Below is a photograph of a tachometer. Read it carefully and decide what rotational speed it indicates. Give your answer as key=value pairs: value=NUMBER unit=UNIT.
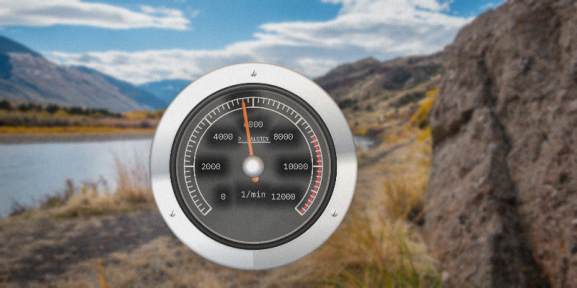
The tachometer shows value=5600 unit=rpm
